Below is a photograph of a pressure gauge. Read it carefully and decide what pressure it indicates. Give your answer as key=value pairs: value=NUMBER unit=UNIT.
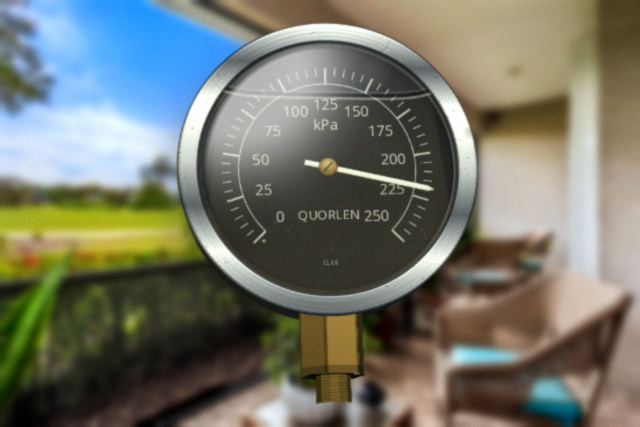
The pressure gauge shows value=220 unit=kPa
